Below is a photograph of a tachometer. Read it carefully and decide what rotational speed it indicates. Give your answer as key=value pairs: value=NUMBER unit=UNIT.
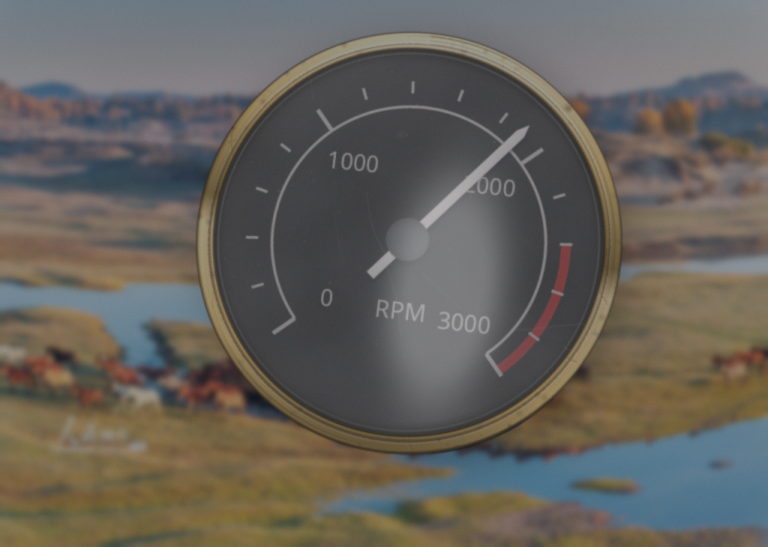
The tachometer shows value=1900 unit=rpm
